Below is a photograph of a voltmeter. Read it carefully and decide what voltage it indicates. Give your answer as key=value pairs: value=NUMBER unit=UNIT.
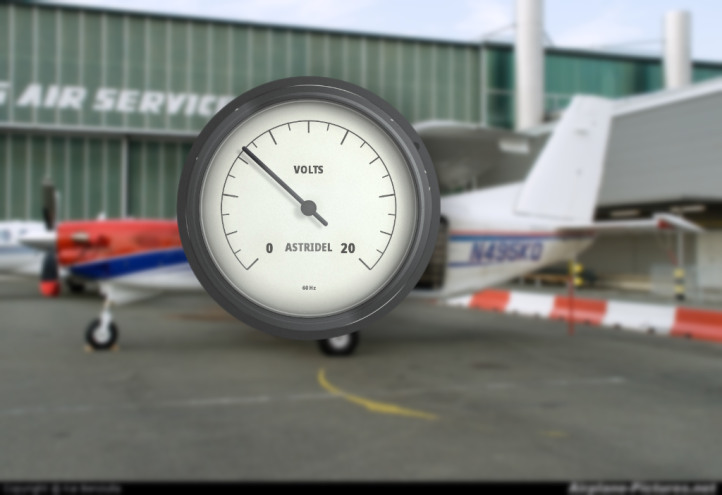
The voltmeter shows value=6.5 unit=V
